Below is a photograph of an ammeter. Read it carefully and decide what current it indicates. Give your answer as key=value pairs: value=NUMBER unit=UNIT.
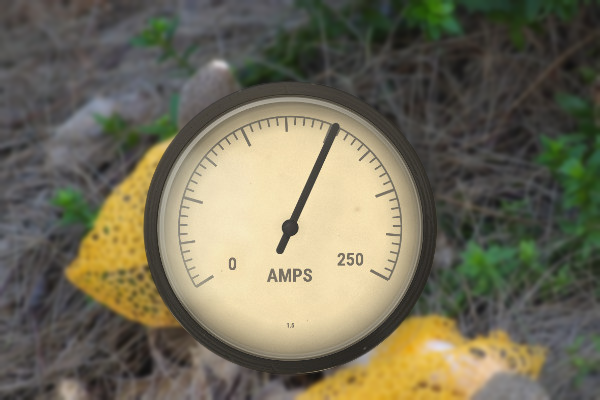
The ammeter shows value=152.5 unit=A
